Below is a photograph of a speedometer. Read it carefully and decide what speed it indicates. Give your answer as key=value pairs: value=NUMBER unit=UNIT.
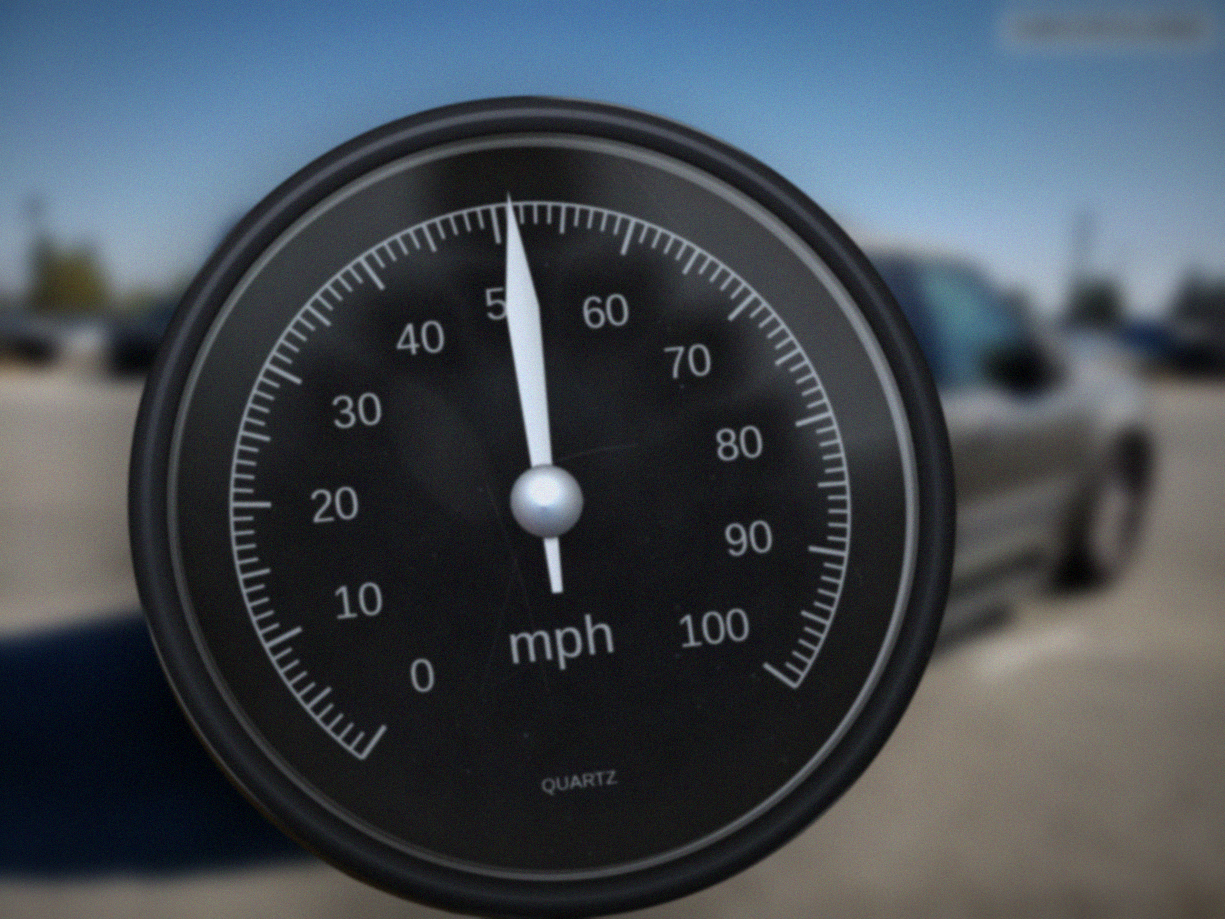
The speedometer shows value=51 unit=mph
